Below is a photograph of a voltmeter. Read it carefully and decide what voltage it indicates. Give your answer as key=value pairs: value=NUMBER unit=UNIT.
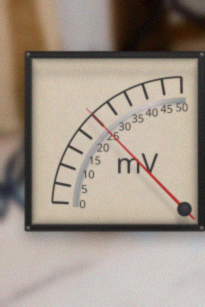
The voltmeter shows value=25 unit=mV
